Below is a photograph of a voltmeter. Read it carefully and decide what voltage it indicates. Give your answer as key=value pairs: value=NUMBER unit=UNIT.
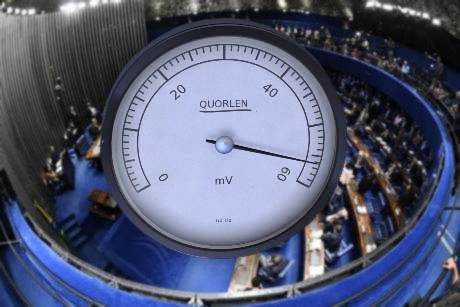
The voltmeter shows value=56 unit=mV
